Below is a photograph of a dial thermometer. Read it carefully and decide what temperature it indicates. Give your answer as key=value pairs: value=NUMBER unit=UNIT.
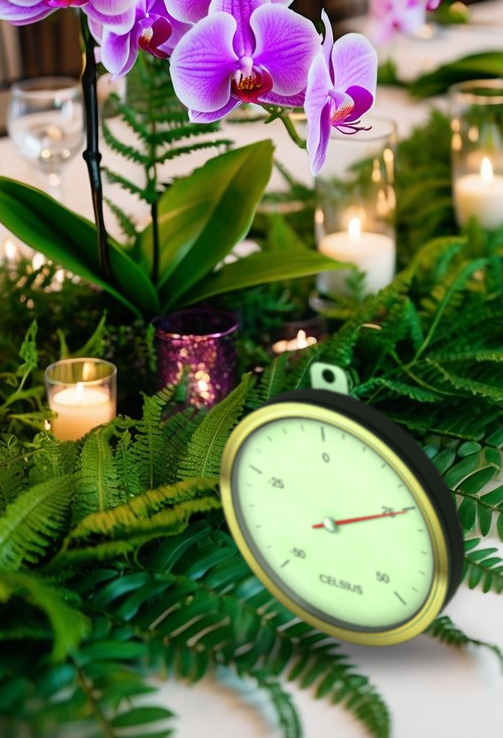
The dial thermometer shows value=25 unit=°C
